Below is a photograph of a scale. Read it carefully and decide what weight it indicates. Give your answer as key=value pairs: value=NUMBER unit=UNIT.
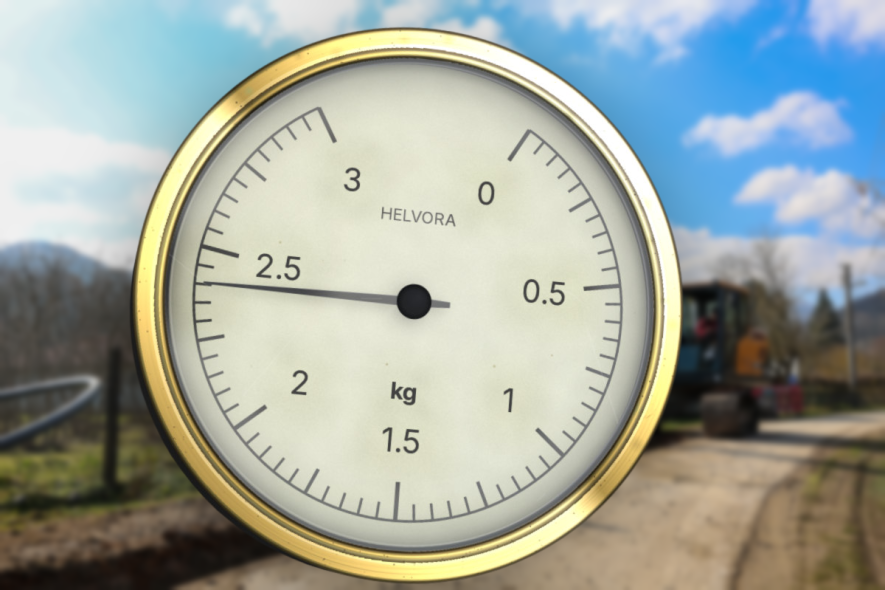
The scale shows value=2.4 unit=kg
